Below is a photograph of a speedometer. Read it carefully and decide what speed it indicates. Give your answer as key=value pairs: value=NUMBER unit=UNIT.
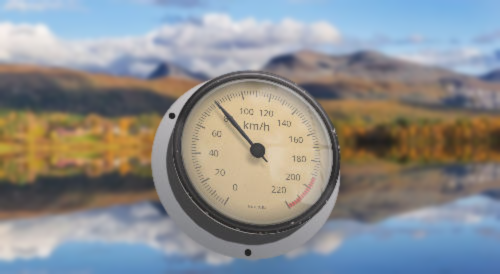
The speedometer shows value=80 unit=km/h
